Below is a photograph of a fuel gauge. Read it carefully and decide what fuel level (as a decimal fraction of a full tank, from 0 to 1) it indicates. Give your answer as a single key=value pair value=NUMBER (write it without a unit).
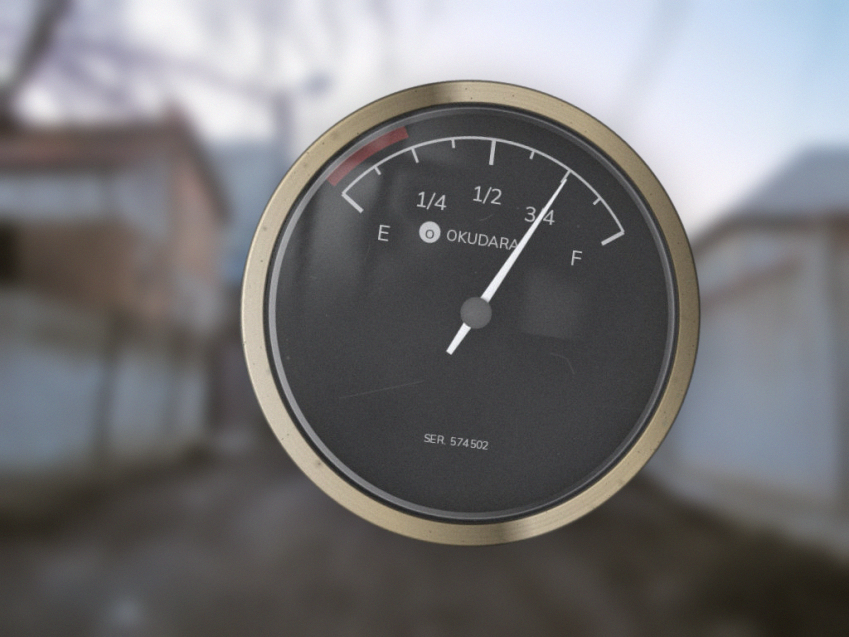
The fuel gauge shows value=0.75
